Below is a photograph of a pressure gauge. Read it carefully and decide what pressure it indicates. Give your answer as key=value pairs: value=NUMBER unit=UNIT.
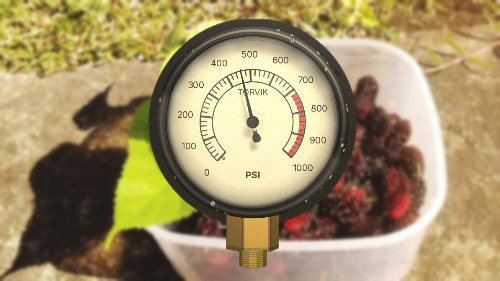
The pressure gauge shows value=460 unit=psi
